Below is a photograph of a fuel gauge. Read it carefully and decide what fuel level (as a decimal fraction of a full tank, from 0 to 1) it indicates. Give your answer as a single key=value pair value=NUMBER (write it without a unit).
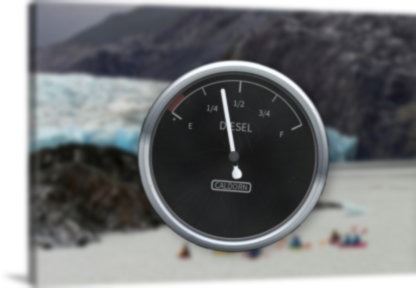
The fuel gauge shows value=0.375
